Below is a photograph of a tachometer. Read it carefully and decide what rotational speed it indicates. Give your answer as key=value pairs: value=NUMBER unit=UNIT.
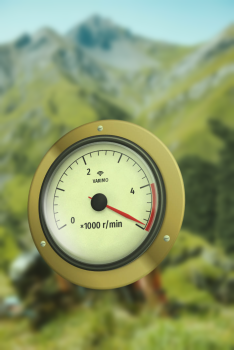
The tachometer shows value=4900 unit=rpm
